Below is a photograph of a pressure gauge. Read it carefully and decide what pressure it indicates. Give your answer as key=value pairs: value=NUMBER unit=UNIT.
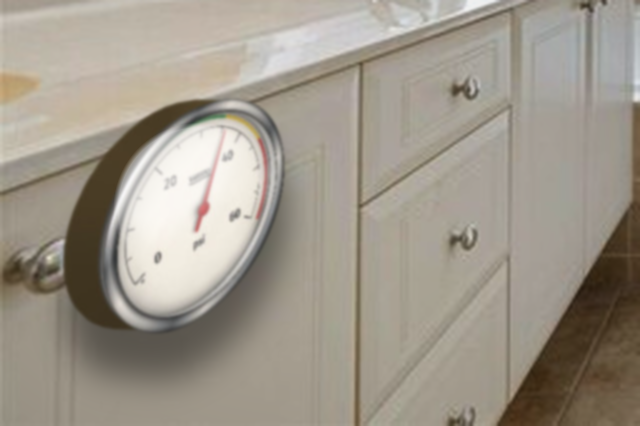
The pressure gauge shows value=35 unit=psi
